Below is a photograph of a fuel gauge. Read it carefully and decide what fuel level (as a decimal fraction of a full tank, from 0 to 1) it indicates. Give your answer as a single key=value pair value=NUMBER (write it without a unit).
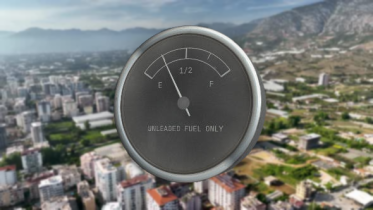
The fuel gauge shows value=0.25
